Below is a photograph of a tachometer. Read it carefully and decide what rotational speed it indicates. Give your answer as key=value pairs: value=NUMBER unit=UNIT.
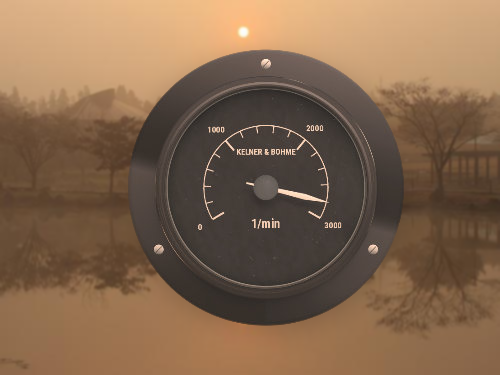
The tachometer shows value=2800 unit=rpm
